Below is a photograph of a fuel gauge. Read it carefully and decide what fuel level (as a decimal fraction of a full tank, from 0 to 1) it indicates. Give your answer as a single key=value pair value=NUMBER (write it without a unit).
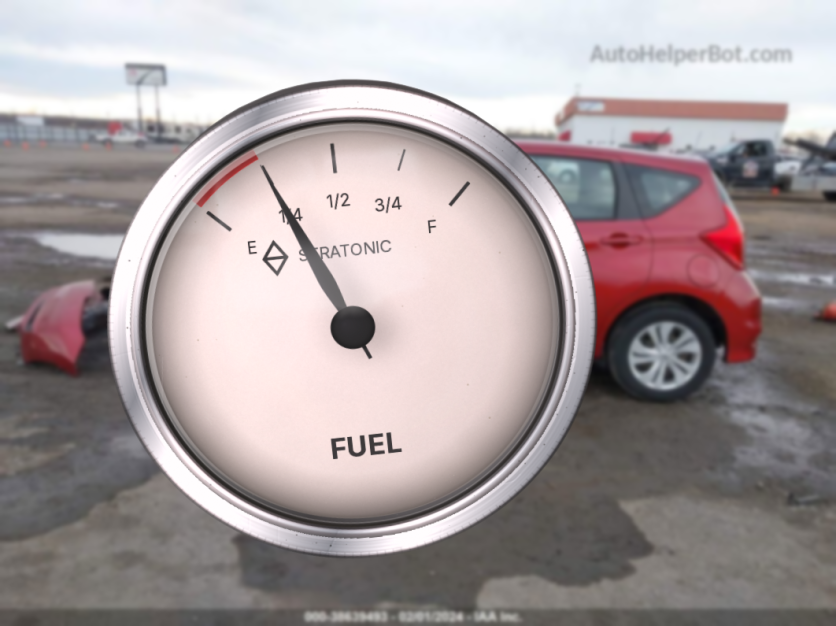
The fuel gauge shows value=0.25
